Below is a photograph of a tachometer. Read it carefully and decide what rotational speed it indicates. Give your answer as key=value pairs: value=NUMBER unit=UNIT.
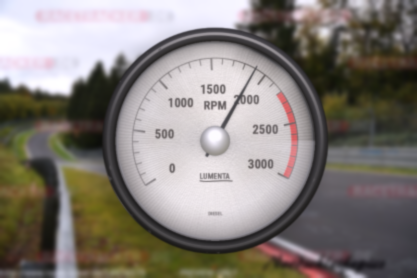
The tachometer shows value=1900 unit=rpm
